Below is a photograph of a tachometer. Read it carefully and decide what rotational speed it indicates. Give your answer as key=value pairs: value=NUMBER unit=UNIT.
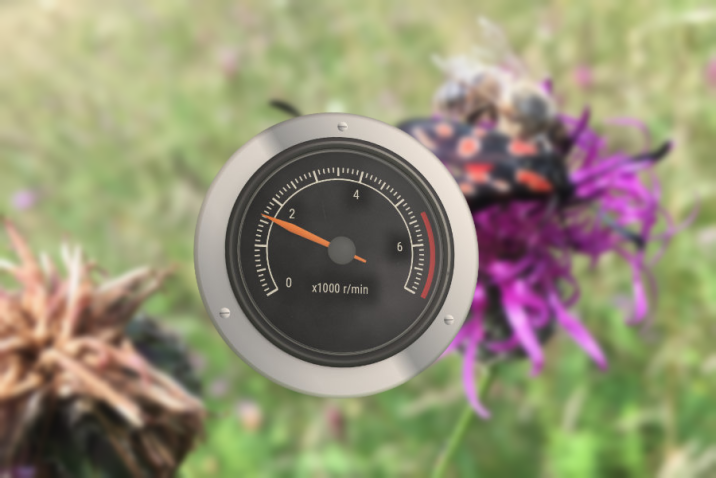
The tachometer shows value=1600 unit=rpm
